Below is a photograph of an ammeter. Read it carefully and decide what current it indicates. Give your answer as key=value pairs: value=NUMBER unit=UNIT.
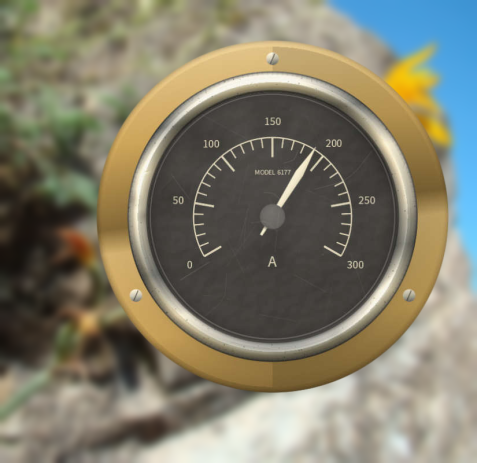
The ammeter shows value=190 unit=A
